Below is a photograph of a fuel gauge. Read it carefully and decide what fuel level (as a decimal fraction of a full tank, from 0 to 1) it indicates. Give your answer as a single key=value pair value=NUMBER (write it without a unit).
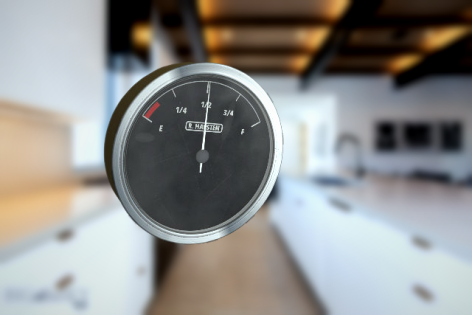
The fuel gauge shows value=0.5
